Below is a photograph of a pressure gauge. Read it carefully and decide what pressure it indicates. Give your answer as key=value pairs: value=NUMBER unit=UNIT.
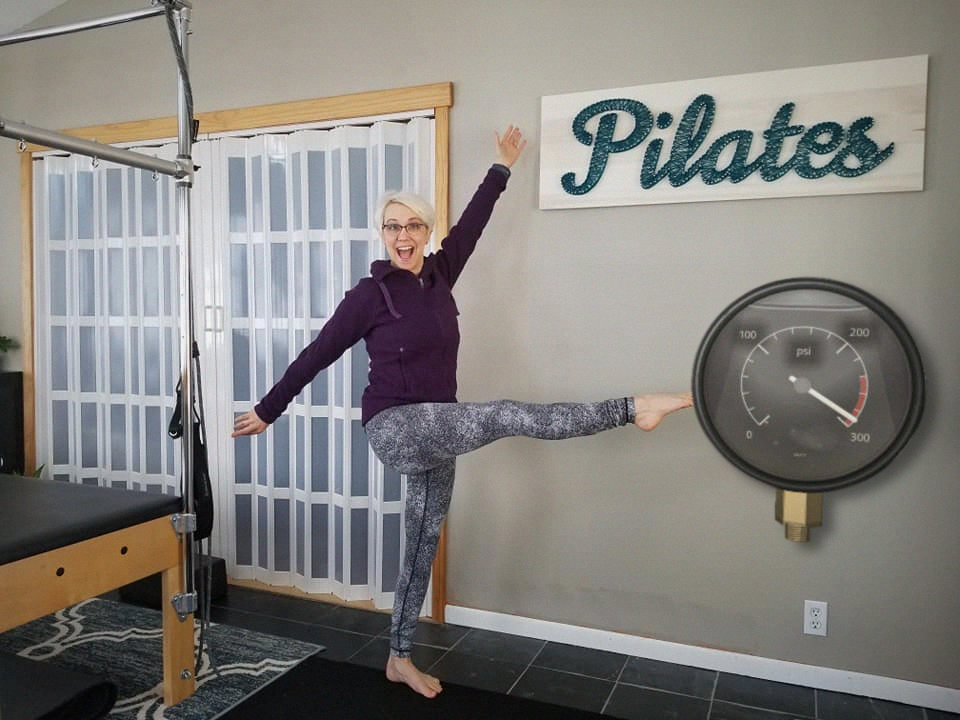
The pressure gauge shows value=290 unit=psi
